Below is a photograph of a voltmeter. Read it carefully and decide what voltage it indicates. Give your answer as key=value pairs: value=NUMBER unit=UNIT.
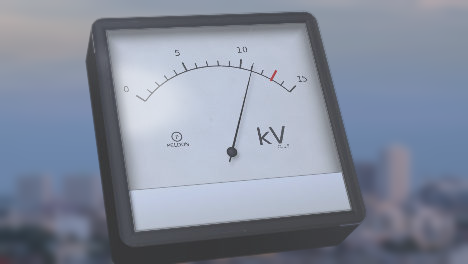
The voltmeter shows value=11 unit=kV
